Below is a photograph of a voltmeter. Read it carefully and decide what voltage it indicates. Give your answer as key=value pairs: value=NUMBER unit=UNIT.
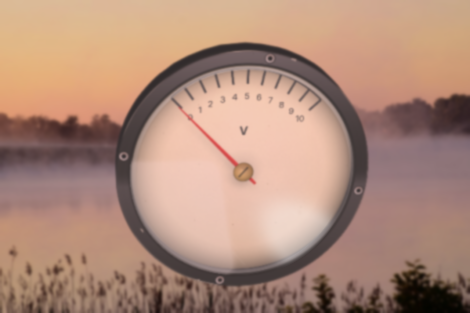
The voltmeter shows value=0 unit=V
